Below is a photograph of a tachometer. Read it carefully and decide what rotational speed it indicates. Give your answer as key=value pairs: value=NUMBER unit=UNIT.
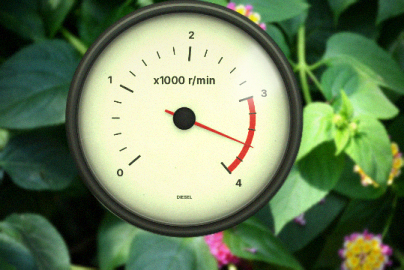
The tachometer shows value=3600 unit=rpm
